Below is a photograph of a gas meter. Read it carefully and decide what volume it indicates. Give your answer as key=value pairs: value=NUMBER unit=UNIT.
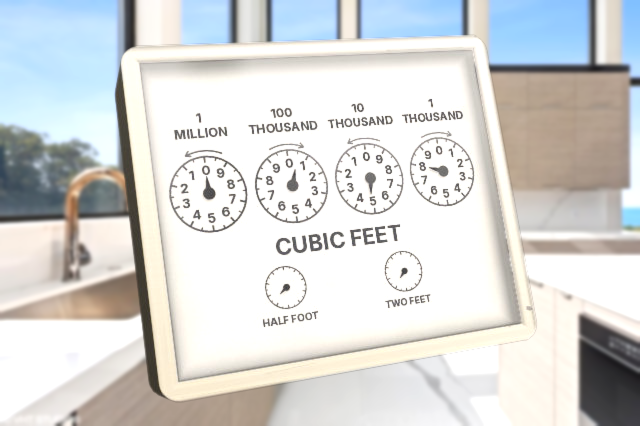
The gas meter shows value=4800 unit=ft³
